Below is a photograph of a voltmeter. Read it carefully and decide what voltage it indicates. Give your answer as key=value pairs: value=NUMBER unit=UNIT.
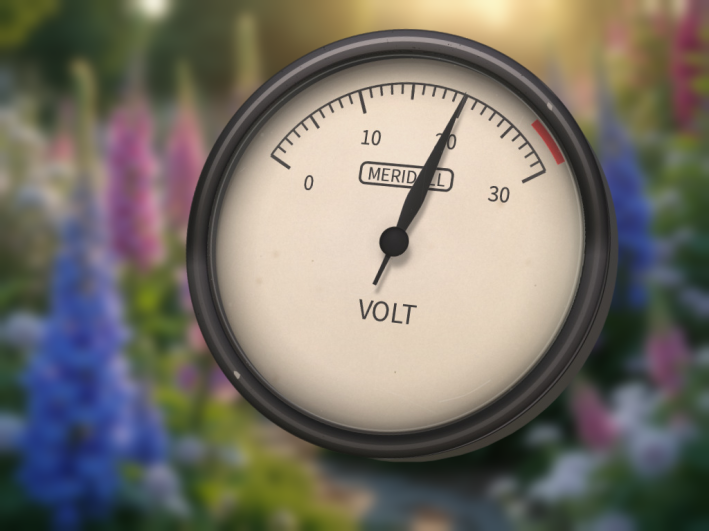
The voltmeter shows value=20 unit=V
